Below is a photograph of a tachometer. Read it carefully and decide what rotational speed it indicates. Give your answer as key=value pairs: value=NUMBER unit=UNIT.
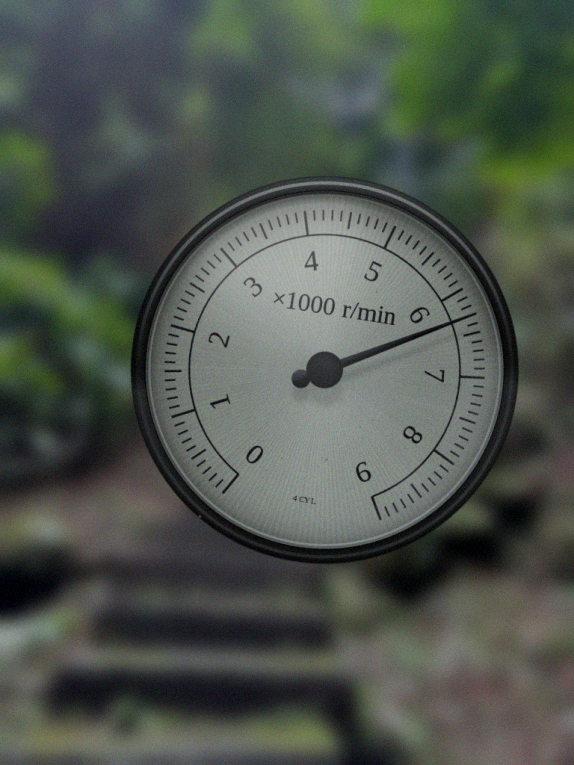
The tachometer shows value=6300 unit=rpm
